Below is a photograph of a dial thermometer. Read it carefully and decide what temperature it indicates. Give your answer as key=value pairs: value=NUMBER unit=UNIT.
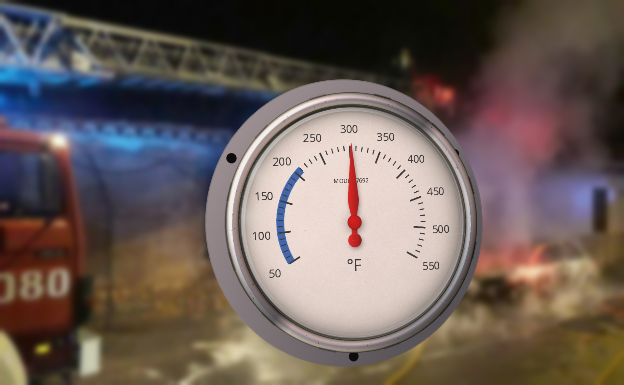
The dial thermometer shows value=300 unit=°F
